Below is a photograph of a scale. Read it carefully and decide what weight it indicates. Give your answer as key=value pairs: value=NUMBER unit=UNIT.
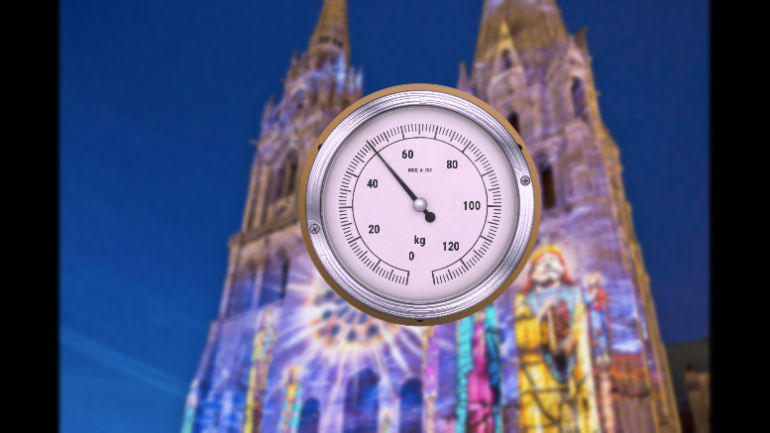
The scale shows value=50 unit=kg
